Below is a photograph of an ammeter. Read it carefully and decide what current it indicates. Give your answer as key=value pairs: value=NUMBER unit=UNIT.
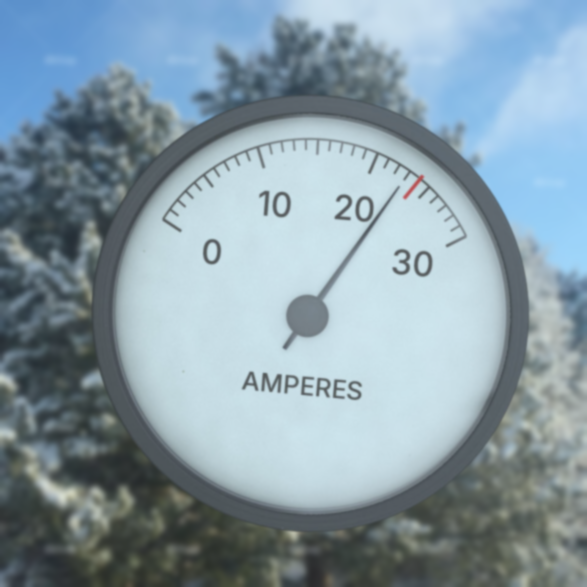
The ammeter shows value=23 unit=A
